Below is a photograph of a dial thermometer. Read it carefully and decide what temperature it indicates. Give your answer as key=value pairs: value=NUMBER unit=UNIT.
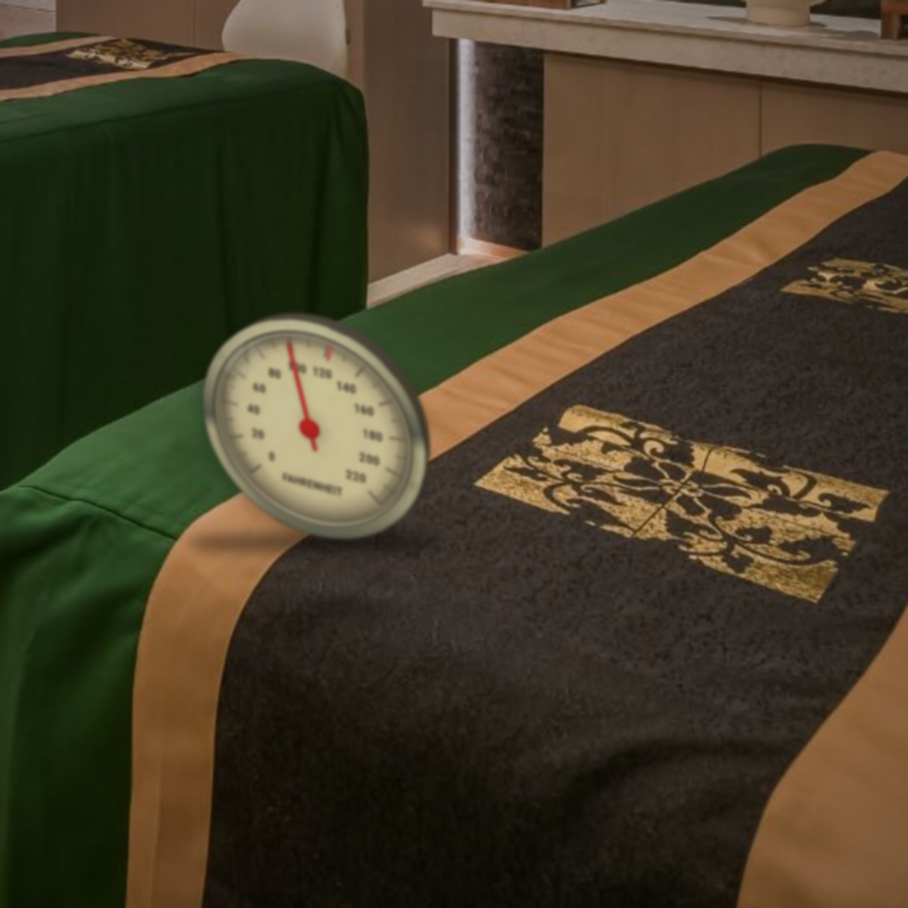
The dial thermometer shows value=100 unit=°F
